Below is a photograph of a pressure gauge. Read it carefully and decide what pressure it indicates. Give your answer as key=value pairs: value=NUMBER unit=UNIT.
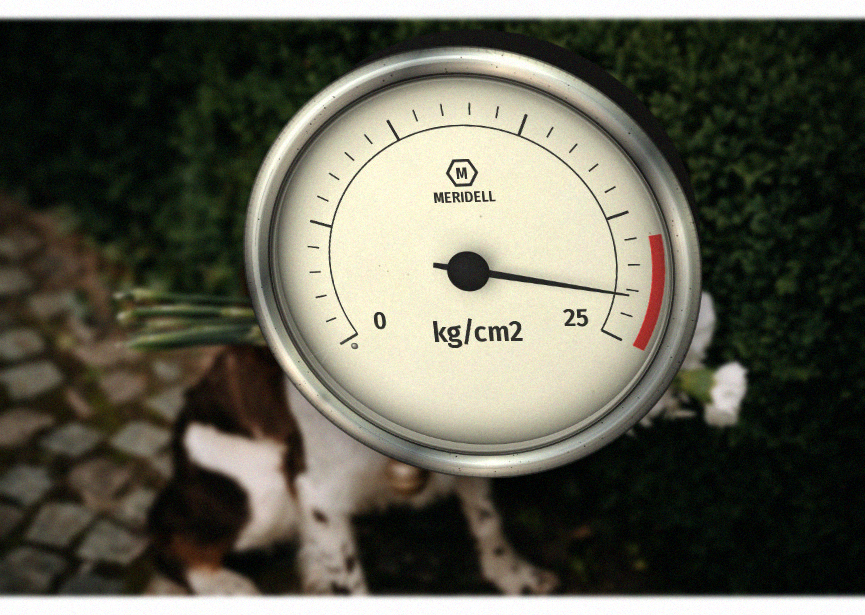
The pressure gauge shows value=23 unit=kg/cm²
